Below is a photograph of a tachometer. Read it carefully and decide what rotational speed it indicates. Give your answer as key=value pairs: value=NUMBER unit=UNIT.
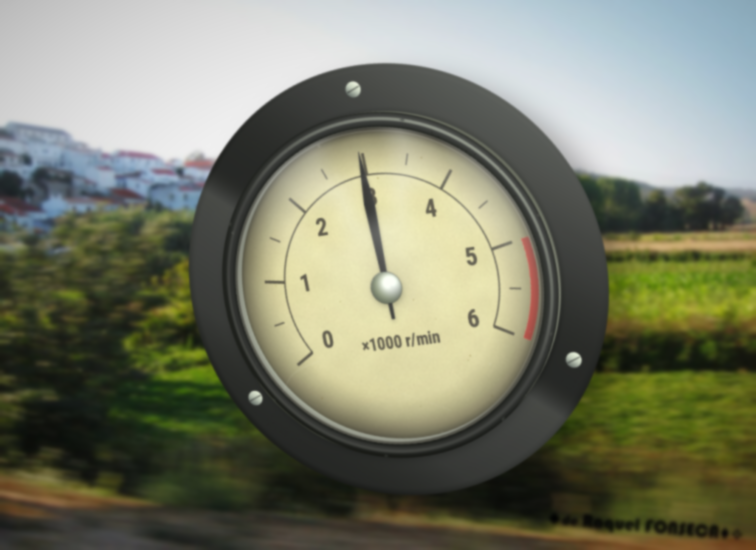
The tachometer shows value=3000 unit=rpm
